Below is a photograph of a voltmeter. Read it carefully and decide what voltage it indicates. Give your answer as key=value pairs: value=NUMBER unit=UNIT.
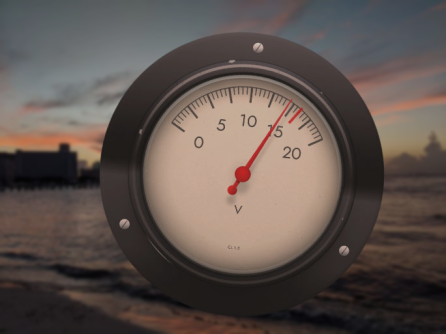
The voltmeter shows value=14.5 unit=V
